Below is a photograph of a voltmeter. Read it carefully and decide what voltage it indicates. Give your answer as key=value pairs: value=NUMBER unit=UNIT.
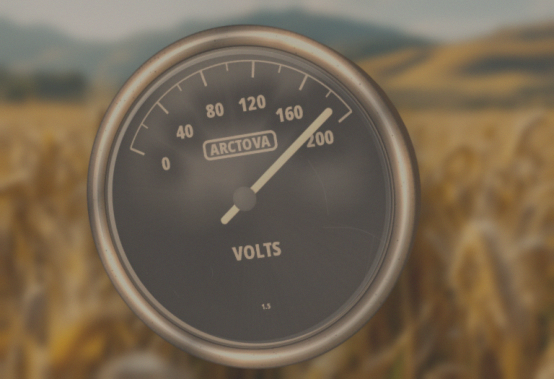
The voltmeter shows value=190 unit=V
